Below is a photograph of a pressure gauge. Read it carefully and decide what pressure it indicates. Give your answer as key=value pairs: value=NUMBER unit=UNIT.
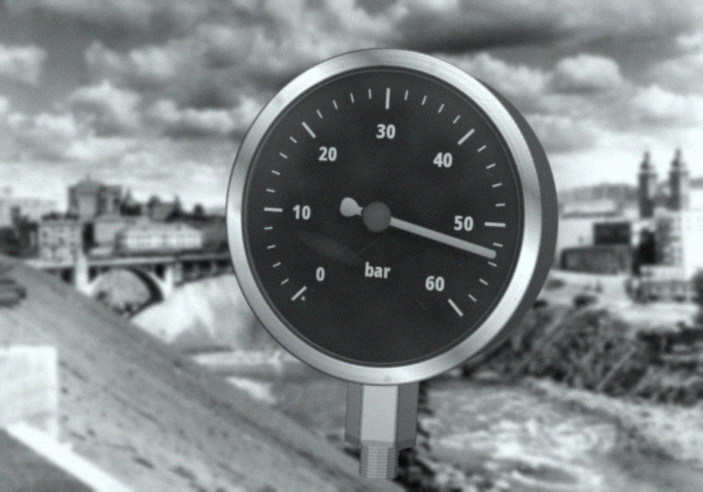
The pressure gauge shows value=53 unit=bar
